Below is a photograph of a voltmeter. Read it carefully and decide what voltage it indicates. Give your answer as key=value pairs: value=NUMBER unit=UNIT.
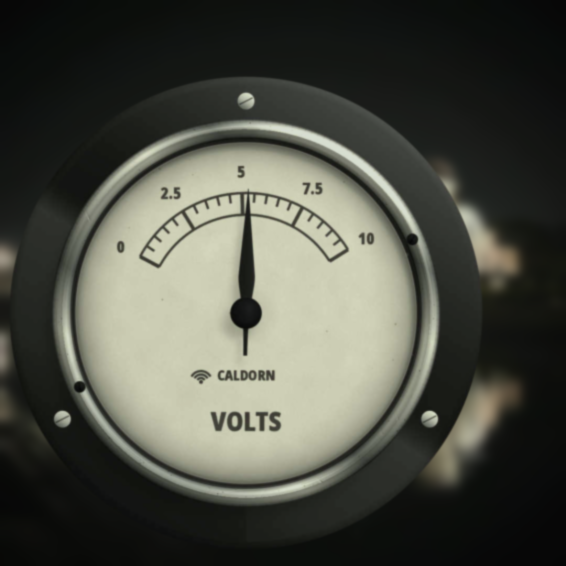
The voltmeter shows value=5.25 unit=V
